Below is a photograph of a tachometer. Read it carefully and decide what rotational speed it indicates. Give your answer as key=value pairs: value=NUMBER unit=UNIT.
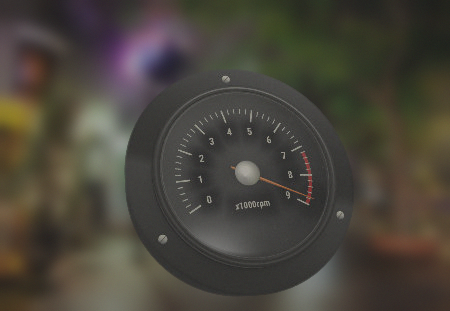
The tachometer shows value=8800 unit=rpm
